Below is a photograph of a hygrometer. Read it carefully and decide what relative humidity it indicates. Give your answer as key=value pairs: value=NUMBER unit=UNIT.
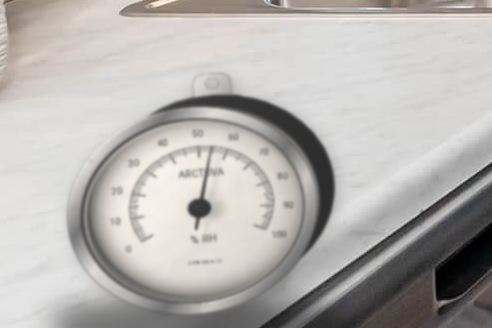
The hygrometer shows value=55 unit=%
